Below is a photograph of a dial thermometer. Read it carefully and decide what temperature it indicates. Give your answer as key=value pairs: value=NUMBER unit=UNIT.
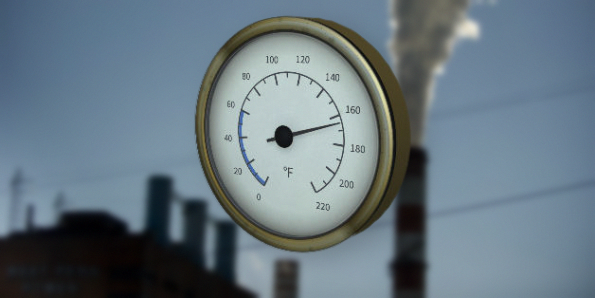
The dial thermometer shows value=165 unit=°F
